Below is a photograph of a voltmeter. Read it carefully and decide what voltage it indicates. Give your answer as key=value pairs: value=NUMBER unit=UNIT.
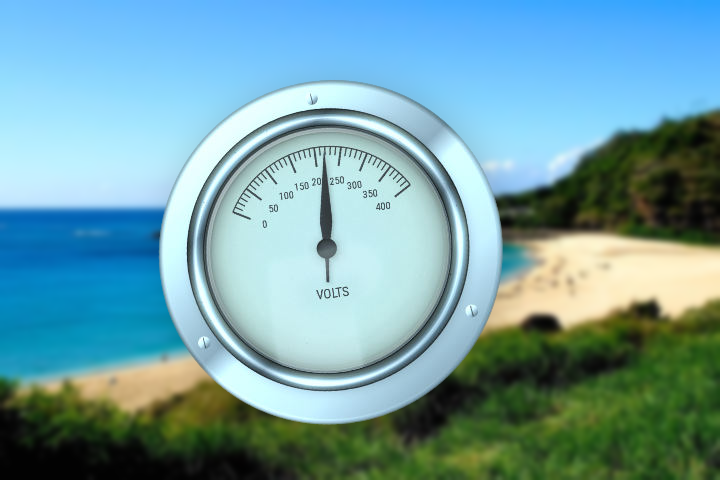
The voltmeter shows value=220 unit=V
